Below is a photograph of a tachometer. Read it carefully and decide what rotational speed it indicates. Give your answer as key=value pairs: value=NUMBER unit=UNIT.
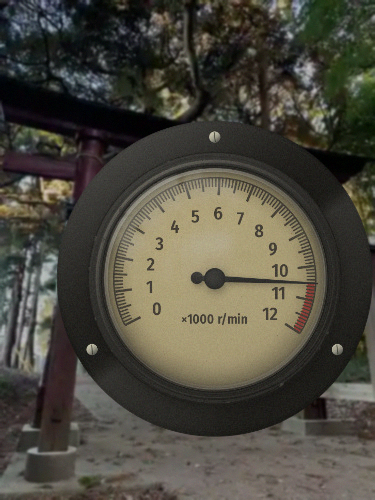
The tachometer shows value=10500 unit=rpm
